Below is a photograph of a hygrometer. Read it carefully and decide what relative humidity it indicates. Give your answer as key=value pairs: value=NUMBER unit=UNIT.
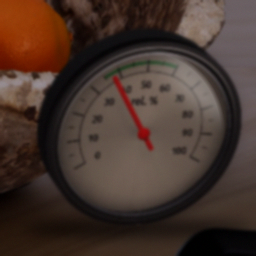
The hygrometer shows value=37.5 unit=%
